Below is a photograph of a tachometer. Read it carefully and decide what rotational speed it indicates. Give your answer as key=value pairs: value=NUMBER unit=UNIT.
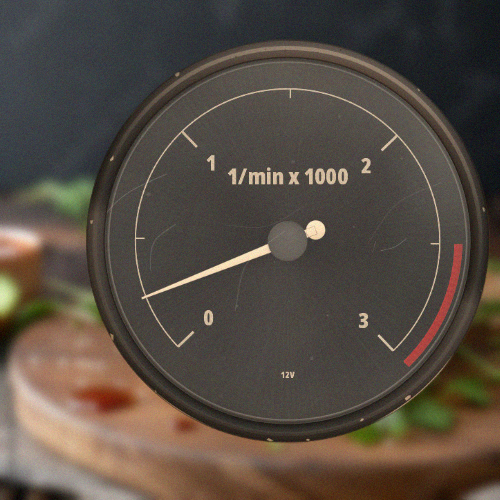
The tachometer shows value=250 unit=rpm
